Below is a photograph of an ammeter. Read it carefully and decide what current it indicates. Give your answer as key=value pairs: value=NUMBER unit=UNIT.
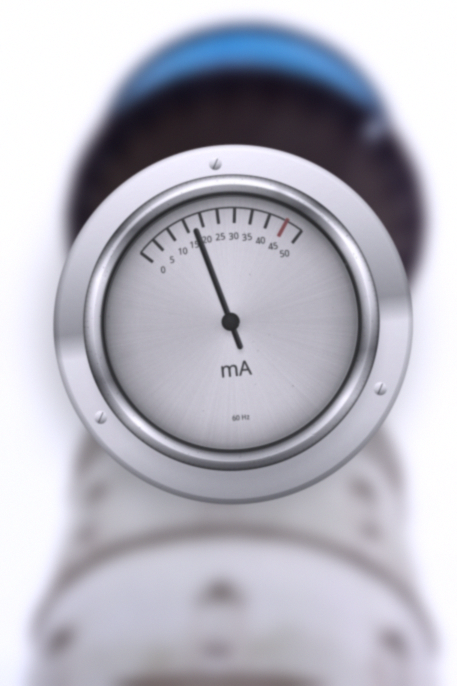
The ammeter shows value=17.5 unit=mA
